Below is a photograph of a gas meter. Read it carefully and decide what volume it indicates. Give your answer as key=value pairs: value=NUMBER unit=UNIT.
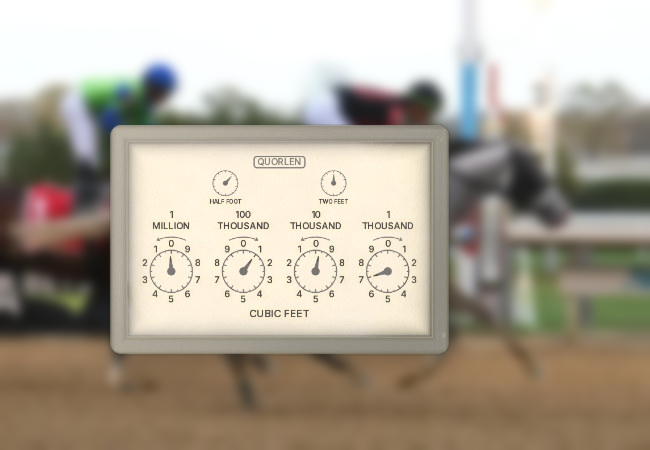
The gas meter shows value=9700 unit=ft³
